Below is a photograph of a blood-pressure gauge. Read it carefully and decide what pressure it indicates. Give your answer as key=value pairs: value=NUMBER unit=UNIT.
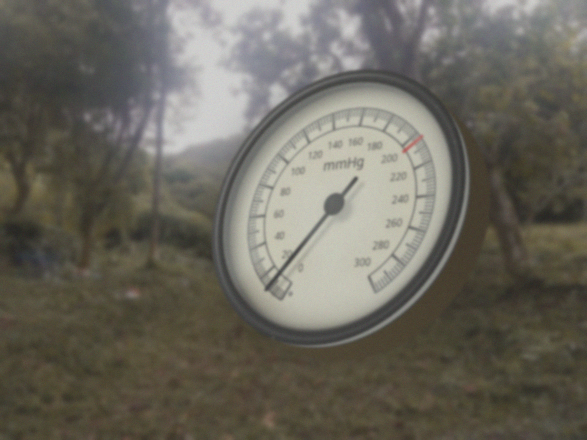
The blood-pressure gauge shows value=10 unit=mmHg
